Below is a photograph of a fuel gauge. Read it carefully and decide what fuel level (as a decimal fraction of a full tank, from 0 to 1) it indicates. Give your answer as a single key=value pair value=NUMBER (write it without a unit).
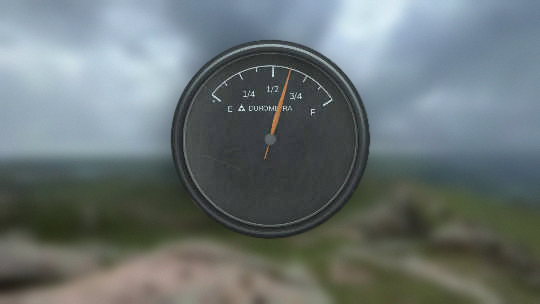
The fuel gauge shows value=0.625
